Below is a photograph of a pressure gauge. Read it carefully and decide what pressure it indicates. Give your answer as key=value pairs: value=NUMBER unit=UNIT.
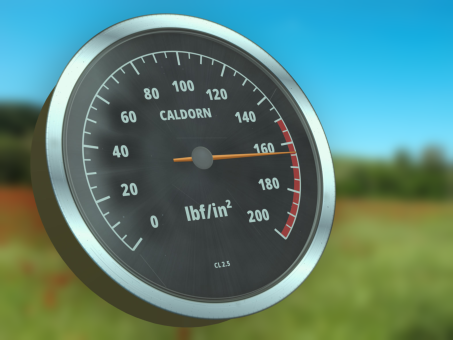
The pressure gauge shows value=165 unit=psi
